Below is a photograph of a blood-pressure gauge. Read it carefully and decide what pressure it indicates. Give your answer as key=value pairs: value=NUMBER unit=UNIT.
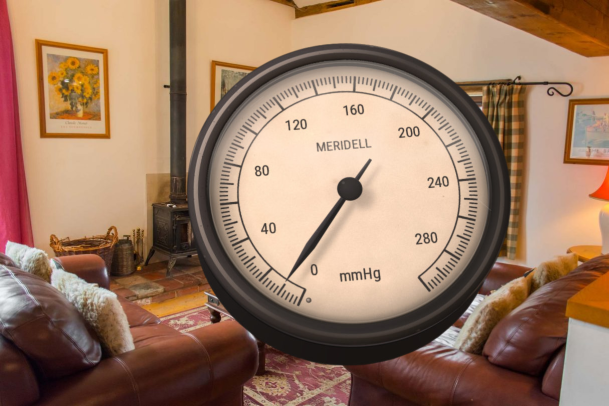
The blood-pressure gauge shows value=10 unit=mmHg
